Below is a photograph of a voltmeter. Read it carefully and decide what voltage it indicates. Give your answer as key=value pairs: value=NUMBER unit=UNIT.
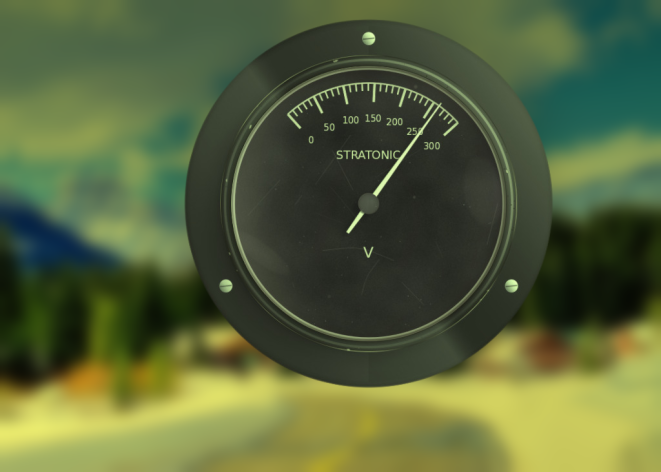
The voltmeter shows value=260 unit=V
